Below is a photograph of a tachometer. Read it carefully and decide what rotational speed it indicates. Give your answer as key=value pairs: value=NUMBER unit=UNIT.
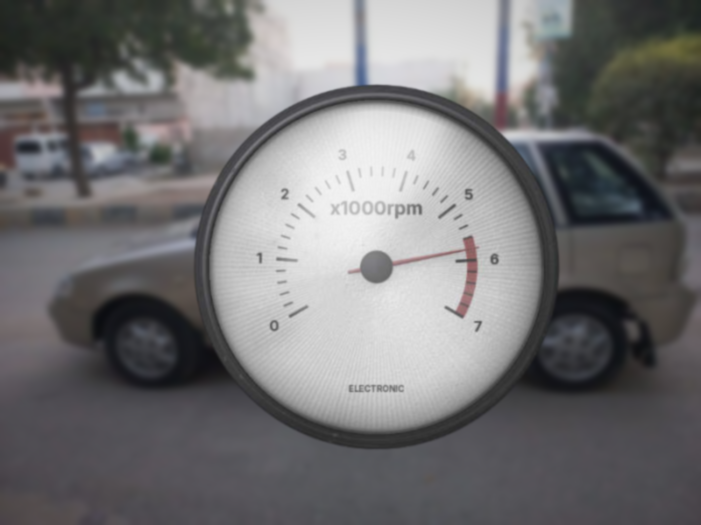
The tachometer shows value=5800 unit=rpm
